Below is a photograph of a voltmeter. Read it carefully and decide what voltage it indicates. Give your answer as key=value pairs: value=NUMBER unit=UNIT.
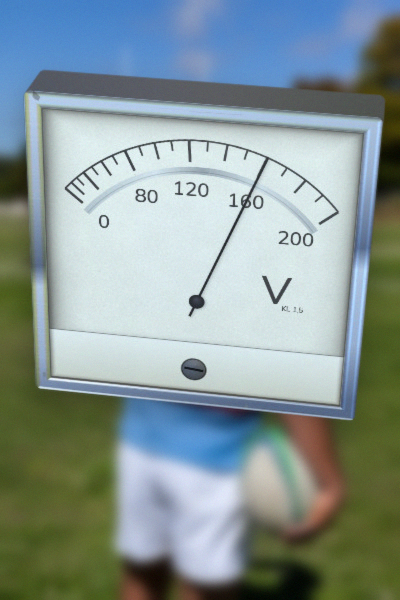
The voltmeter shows value=160 unit=V
